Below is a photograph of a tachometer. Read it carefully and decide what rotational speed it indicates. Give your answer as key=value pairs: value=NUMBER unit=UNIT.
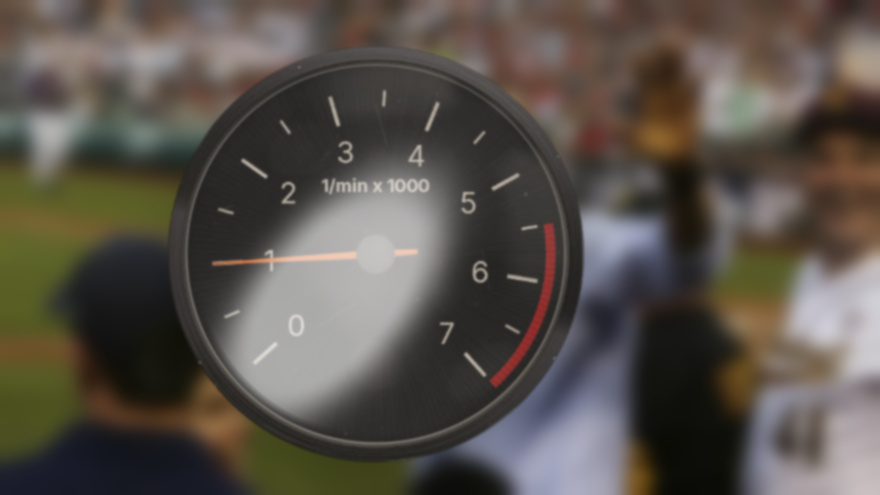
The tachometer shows value=1000 unit=rpm
